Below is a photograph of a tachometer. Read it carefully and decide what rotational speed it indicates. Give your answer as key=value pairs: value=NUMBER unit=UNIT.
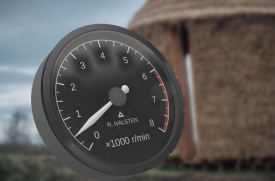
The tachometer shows value=500 unit=rpm
